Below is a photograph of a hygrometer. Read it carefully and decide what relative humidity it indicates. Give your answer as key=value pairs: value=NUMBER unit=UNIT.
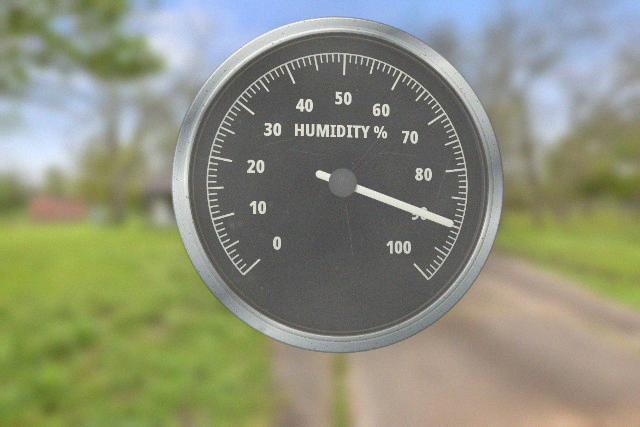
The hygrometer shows value=90 unit=%
